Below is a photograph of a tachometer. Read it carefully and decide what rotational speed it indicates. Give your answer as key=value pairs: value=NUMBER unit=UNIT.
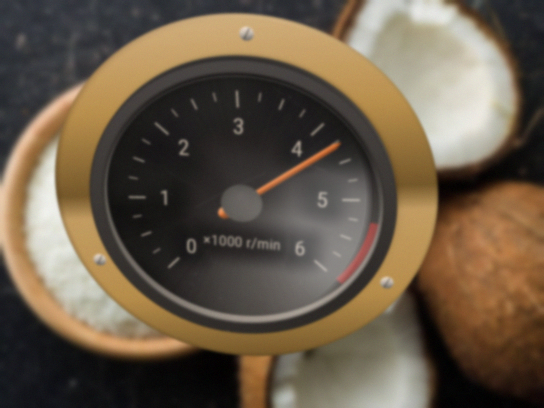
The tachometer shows value=4250 unit=rpm
